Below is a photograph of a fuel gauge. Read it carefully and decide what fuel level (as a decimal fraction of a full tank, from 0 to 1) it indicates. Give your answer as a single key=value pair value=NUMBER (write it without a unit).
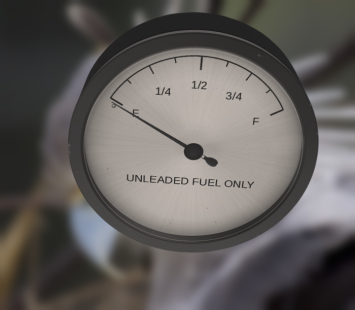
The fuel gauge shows value=0
